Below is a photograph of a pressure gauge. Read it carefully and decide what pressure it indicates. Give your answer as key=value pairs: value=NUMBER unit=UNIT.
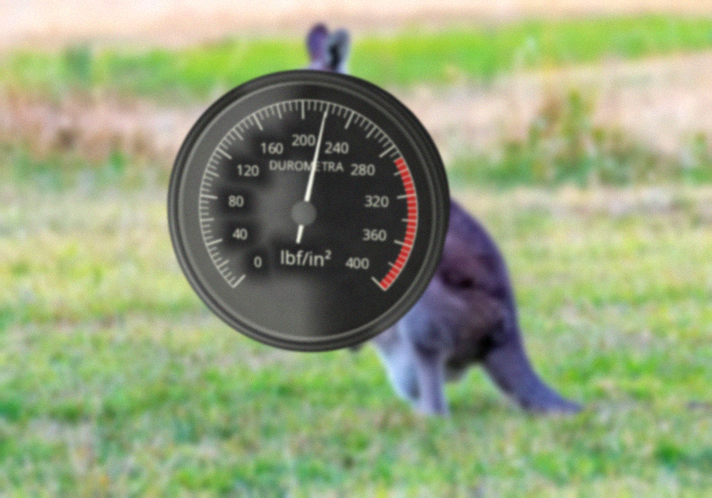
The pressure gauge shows value=220 unit=psi
